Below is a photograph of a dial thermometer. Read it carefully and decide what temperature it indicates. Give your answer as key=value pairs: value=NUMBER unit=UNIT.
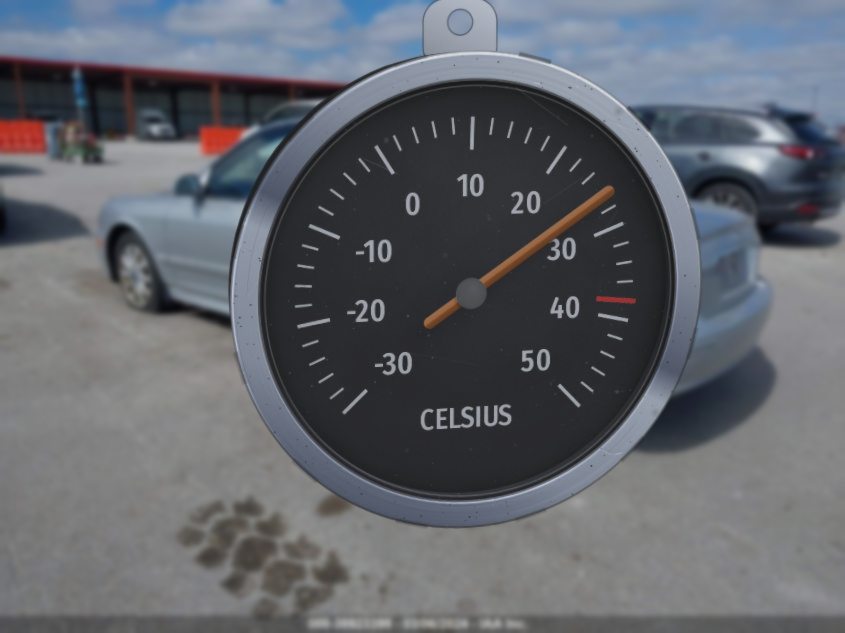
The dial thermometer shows value=26 unit=°C
